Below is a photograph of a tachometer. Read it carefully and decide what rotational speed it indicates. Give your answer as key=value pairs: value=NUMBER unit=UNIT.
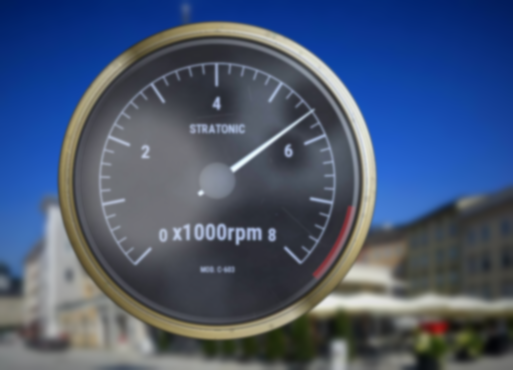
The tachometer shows value=5600 unit=rpm
